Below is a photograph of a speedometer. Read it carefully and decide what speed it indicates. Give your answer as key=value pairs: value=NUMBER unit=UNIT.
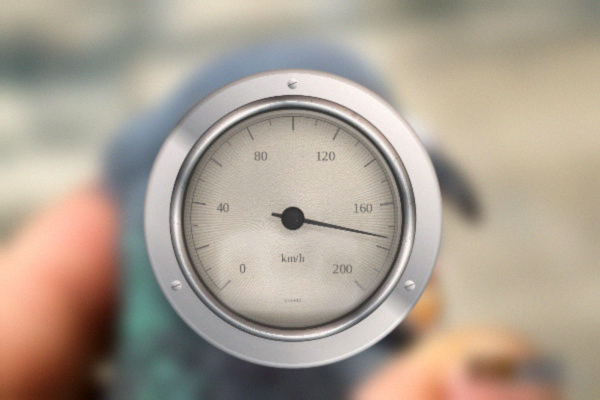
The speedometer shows value=175 unit=km/h
